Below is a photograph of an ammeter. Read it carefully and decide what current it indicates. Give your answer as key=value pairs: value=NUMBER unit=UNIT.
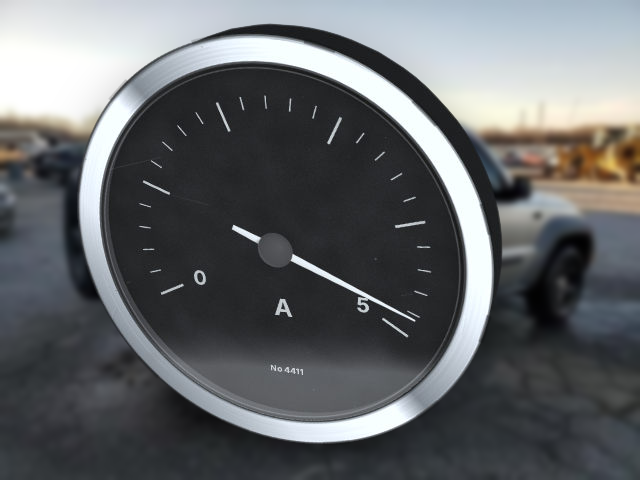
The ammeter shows value=4.8 unit=A
